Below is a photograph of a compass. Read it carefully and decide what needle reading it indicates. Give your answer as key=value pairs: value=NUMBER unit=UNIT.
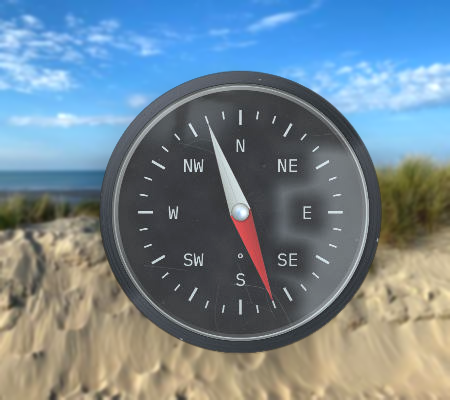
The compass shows value=160 unit=°
